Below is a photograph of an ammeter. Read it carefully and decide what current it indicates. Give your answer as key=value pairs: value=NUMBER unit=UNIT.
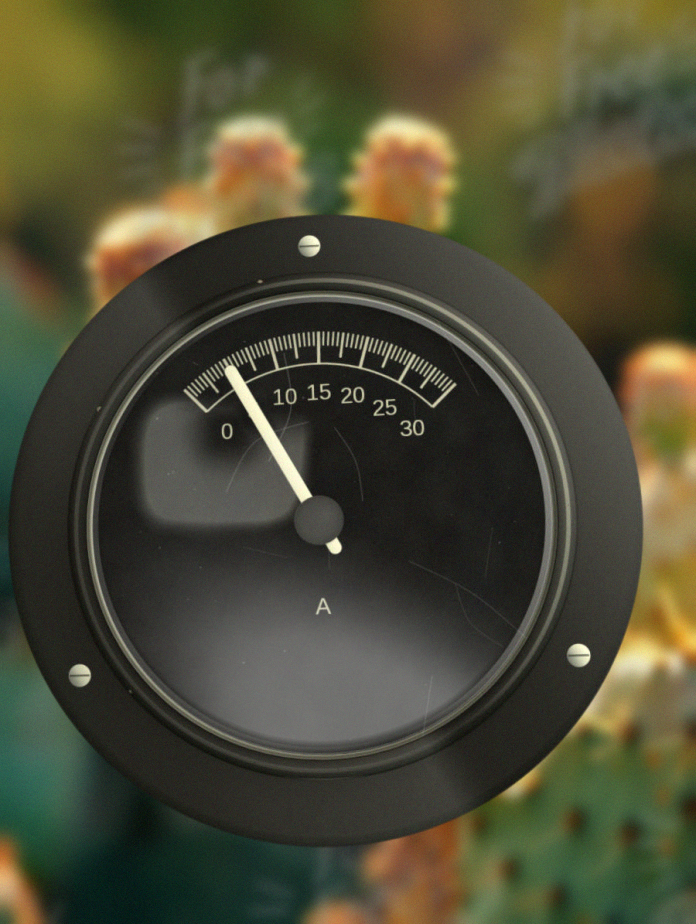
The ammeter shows value=5 unit=A
